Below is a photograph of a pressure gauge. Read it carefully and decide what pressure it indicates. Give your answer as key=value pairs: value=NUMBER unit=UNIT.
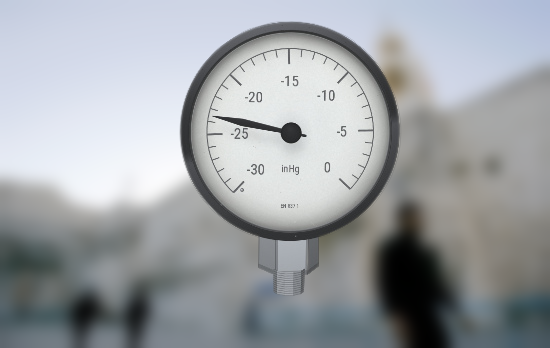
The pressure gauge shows value=-23.5 unit=inHg
